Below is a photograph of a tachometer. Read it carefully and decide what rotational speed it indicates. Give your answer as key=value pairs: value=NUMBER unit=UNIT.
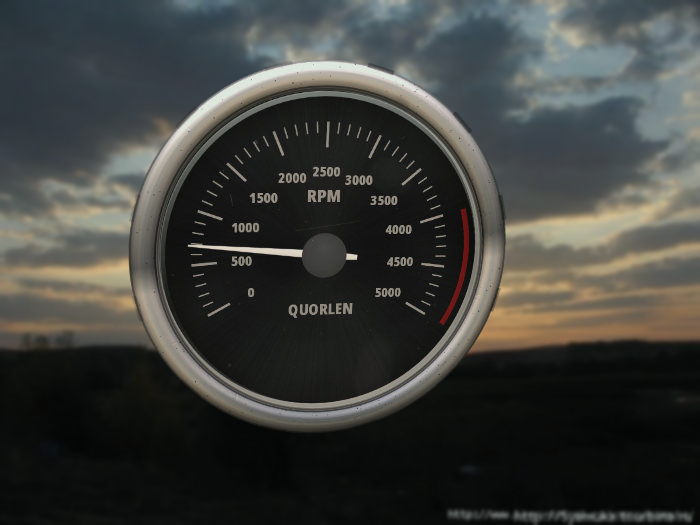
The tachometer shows value=700 unit=rpm
